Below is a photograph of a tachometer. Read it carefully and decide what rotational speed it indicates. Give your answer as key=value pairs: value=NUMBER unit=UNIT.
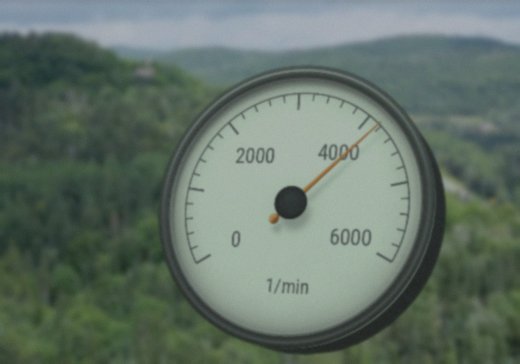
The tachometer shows value=4200 unit=rpm
